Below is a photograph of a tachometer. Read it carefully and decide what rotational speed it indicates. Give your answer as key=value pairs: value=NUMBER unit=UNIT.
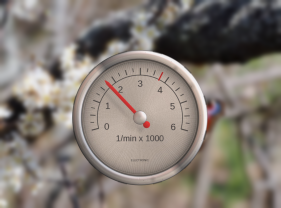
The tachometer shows value=1750 unit=rpm
